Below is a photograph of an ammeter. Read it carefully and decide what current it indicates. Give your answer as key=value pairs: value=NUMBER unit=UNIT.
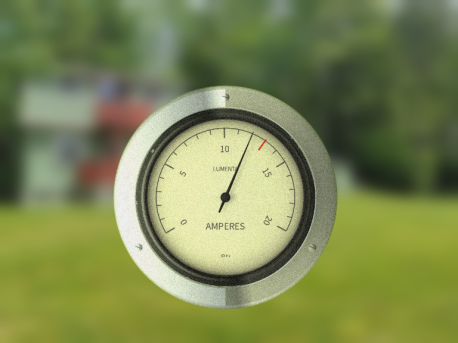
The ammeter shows value=12 unit=A
